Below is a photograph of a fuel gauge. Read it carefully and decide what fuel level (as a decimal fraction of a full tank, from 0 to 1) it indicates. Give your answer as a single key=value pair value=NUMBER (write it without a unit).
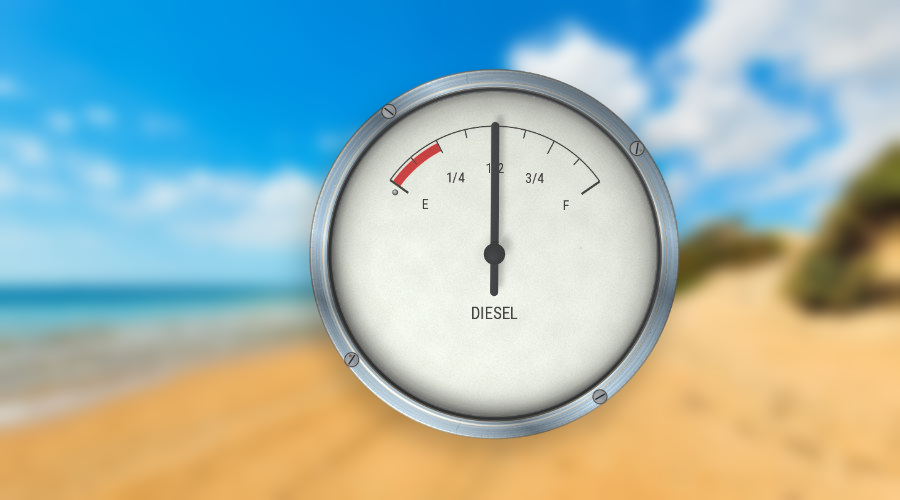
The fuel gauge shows value=0.5
